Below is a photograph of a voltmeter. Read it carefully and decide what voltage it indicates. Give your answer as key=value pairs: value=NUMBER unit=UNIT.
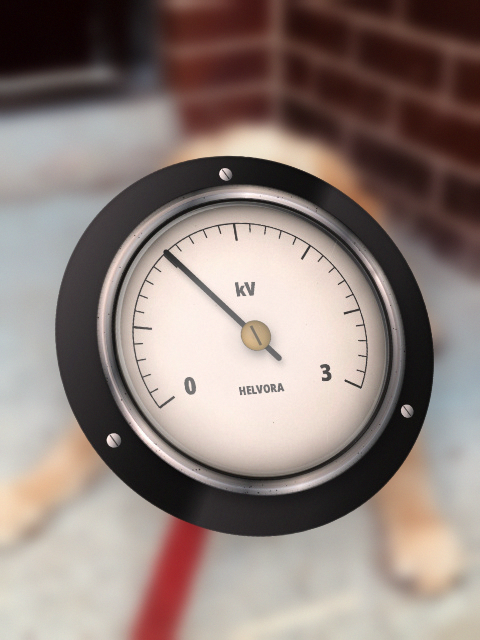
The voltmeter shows value=1 unit=kV
